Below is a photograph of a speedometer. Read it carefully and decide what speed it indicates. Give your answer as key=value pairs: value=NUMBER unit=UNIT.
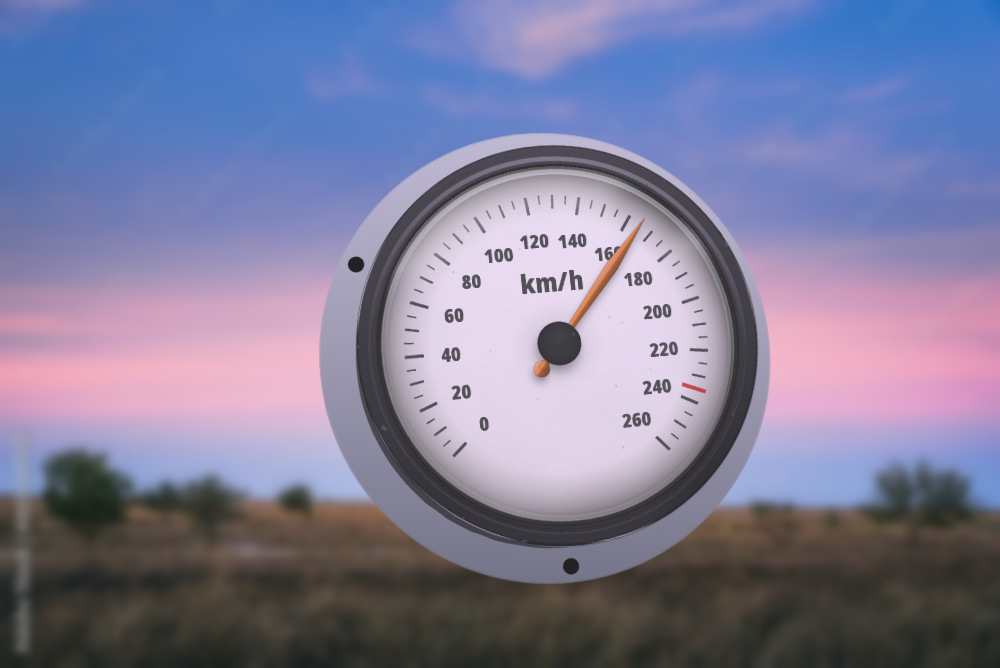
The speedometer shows value=165 unit=km/h
